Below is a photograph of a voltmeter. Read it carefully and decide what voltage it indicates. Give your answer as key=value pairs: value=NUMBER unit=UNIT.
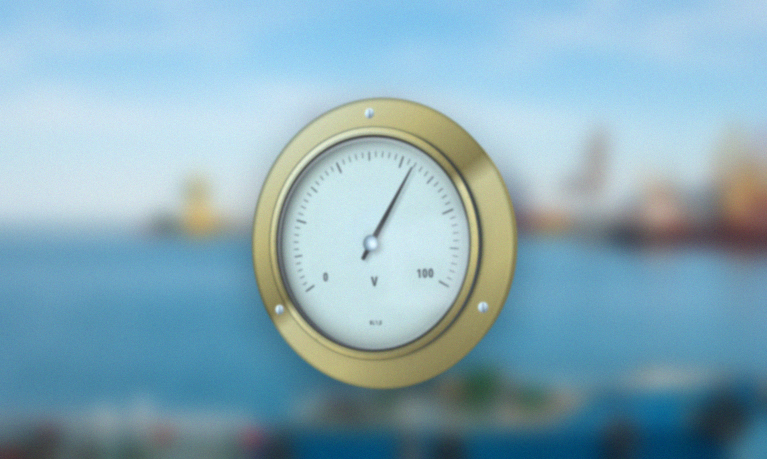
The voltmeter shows value=64 unit=V
